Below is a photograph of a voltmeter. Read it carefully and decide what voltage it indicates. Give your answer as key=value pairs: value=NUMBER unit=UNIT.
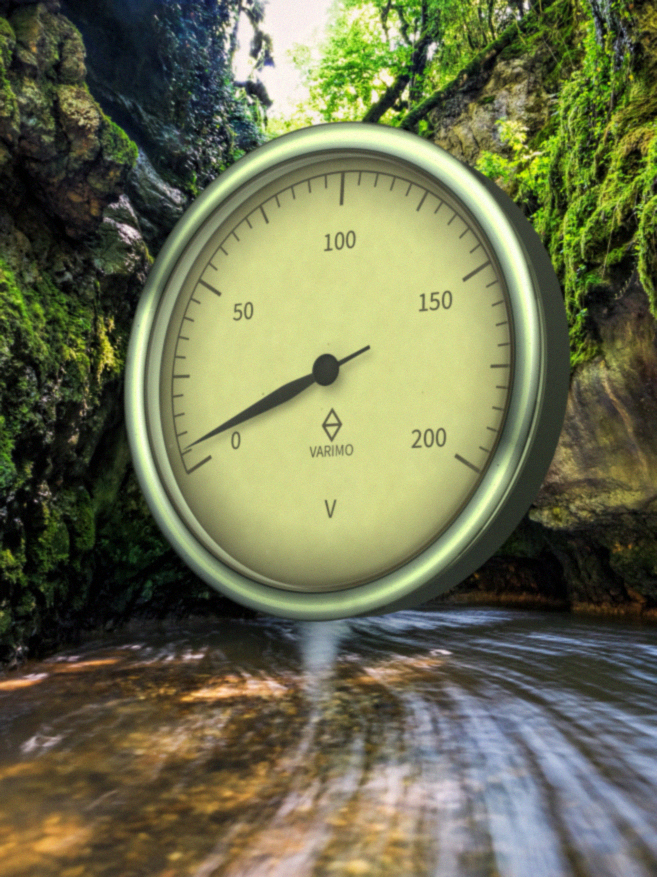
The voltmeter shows value=5 unit=V
